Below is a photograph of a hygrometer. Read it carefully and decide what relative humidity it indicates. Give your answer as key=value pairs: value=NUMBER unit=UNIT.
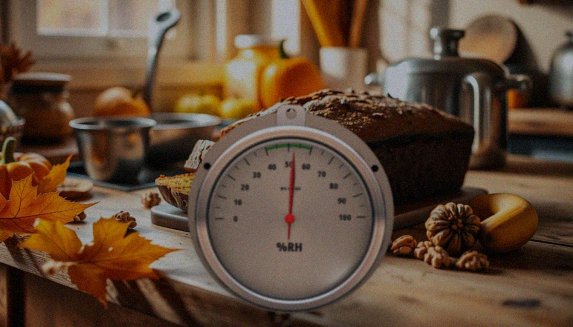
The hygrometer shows value=52.5 unit=%
